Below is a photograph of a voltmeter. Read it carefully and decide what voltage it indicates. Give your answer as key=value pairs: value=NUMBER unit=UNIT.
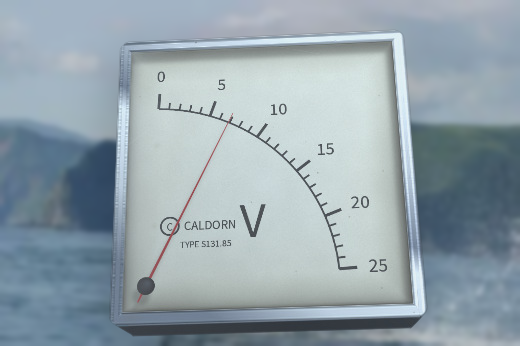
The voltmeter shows value=7 unit=V
